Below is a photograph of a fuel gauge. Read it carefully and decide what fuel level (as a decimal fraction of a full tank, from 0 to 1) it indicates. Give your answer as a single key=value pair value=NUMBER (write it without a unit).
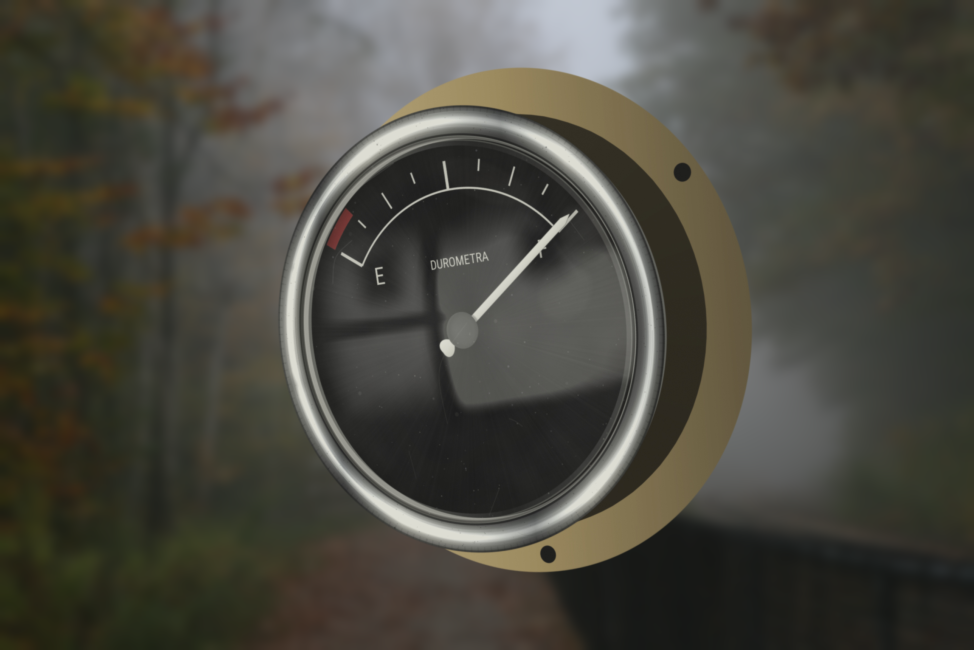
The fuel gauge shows value=1
